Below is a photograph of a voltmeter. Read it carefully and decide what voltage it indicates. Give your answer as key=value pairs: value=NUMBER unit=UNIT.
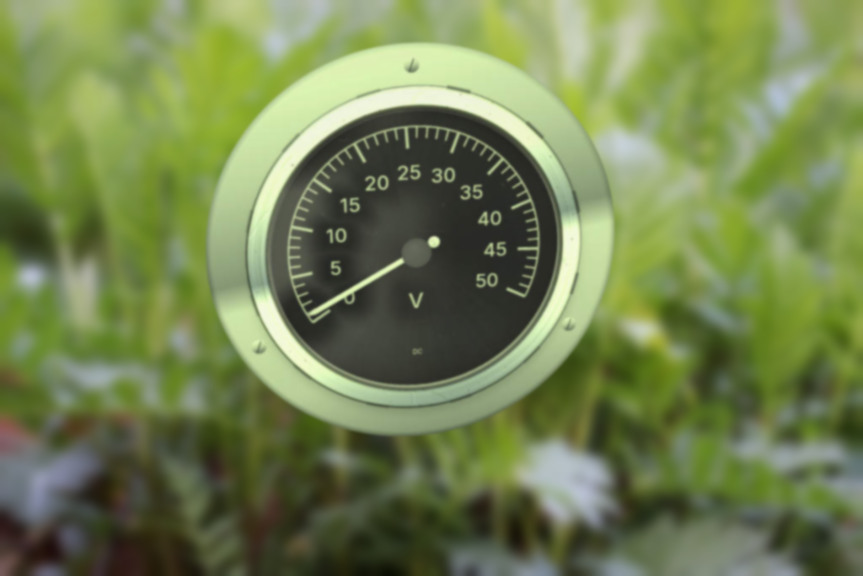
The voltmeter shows value=1 unit=V
